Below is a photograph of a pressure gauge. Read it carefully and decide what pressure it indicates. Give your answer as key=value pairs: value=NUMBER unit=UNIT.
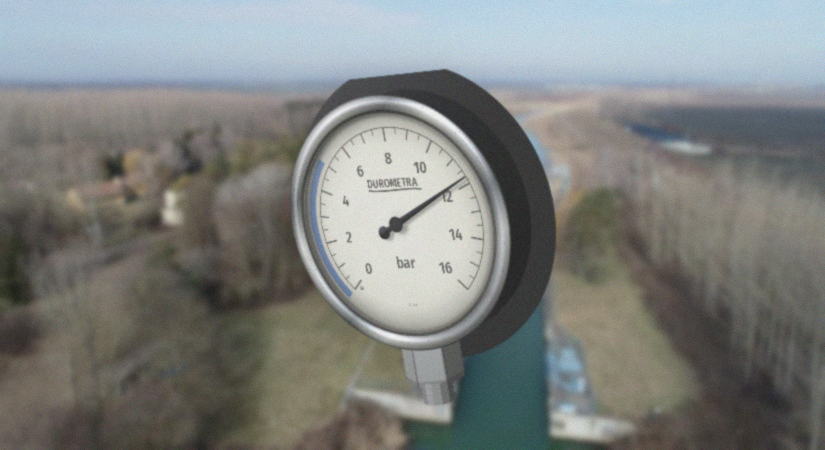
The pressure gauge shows value=11.75 unit=bar
